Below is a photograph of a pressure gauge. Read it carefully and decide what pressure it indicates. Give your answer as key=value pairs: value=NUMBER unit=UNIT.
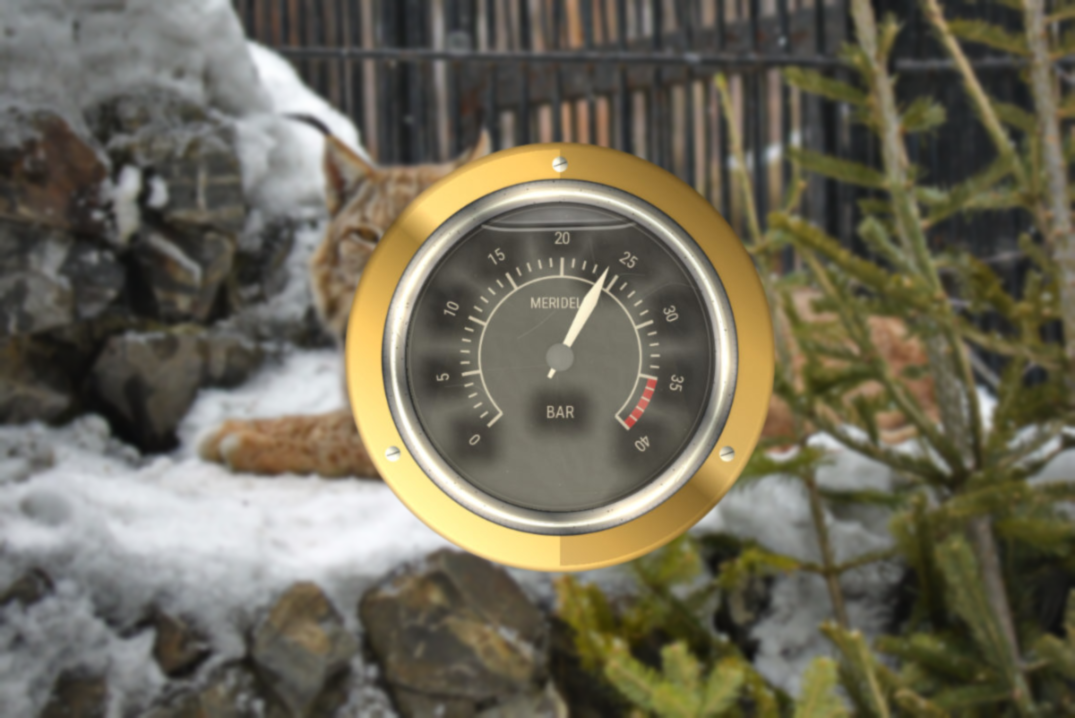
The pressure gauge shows value=24 unit=bar
